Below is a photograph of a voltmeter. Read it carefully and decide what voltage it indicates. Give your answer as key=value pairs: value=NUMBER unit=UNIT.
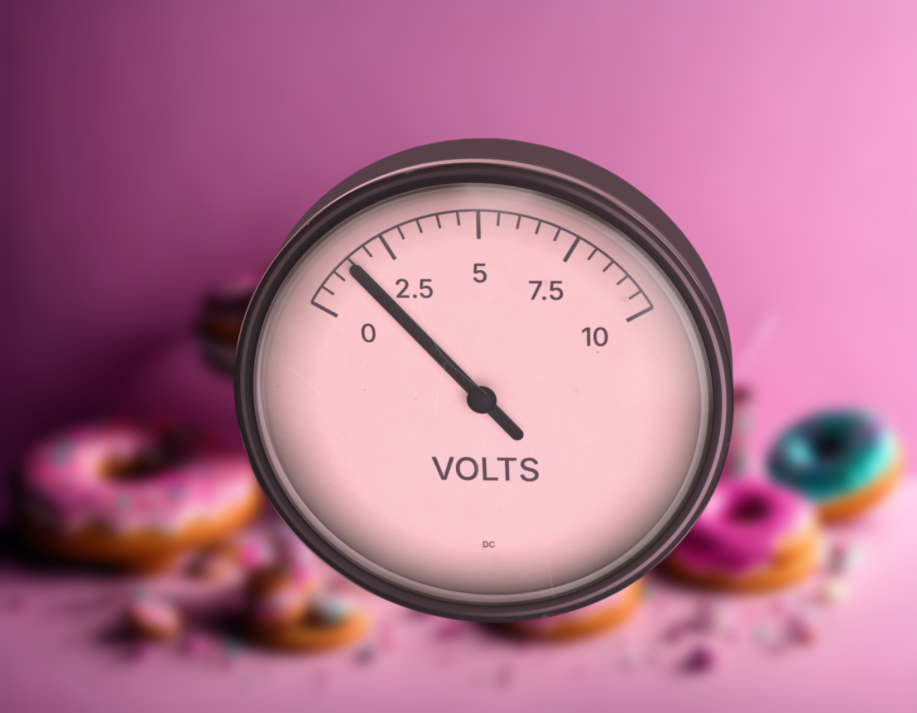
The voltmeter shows value=1.5 unit=V
